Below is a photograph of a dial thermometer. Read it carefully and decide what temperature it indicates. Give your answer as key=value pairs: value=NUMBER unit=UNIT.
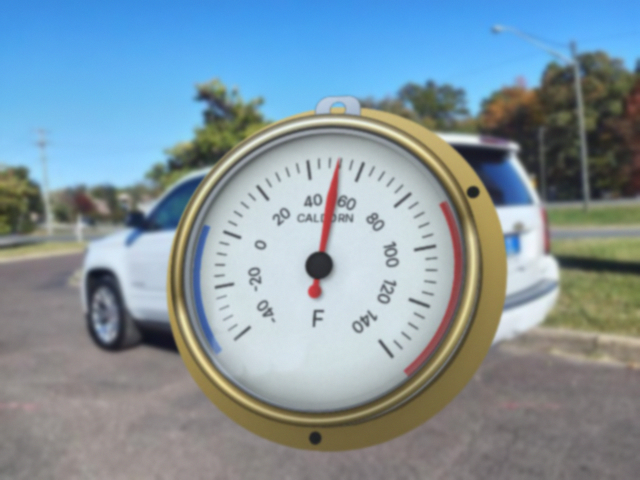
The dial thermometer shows value=52 unit=°F
